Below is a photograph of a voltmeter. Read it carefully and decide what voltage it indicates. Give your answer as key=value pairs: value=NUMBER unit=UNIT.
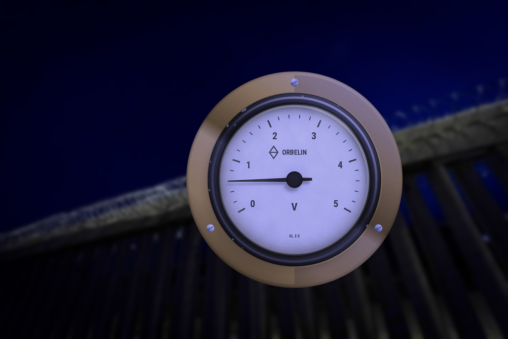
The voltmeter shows value=0.6 unit=V
